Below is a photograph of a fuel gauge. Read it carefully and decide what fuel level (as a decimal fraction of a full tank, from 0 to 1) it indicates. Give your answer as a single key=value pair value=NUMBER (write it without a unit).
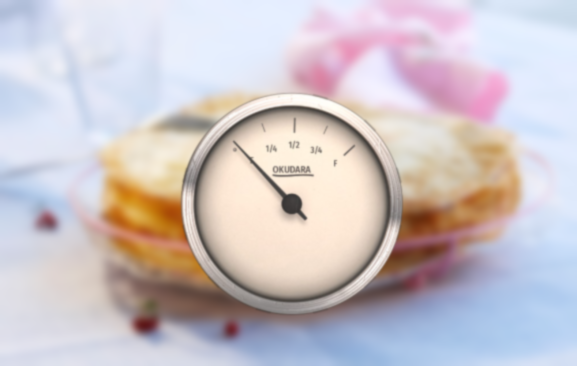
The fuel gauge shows value=0
